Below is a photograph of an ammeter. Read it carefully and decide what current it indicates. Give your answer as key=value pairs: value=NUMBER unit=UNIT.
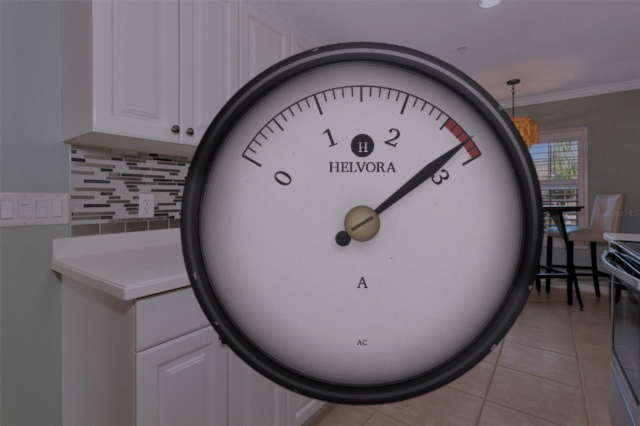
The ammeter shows value=2.8 unit=A
